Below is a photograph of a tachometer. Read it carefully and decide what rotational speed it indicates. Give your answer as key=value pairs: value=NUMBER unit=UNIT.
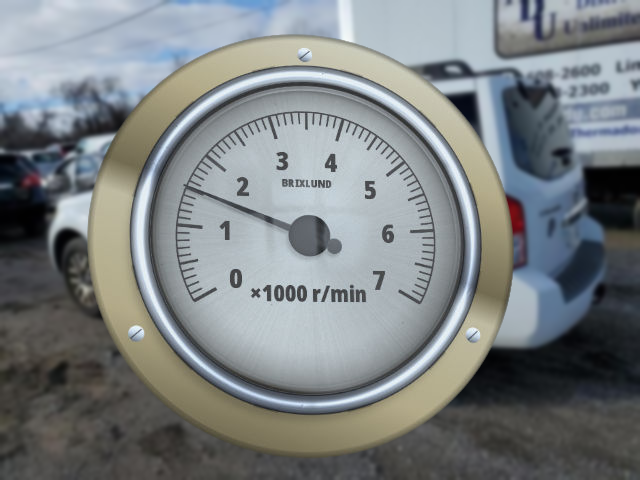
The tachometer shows value=1500 unit=rpm
